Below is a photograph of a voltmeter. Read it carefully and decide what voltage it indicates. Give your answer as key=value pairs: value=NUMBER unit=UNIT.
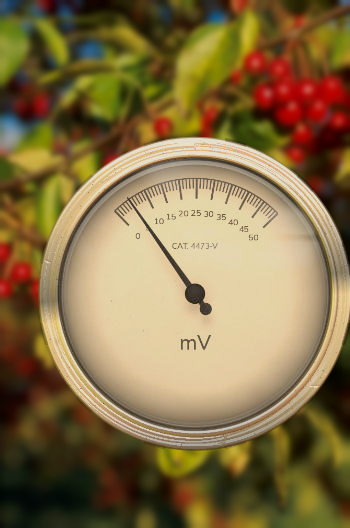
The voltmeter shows value=5 unit=mV
